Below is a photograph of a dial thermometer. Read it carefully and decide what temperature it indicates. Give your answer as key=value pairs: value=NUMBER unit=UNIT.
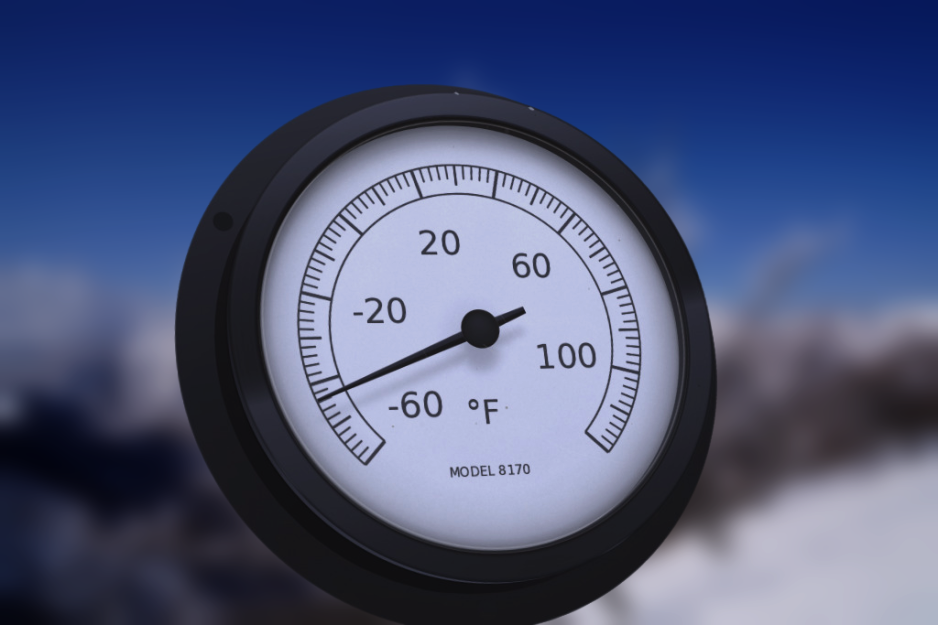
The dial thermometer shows value=-44 unit=°F
